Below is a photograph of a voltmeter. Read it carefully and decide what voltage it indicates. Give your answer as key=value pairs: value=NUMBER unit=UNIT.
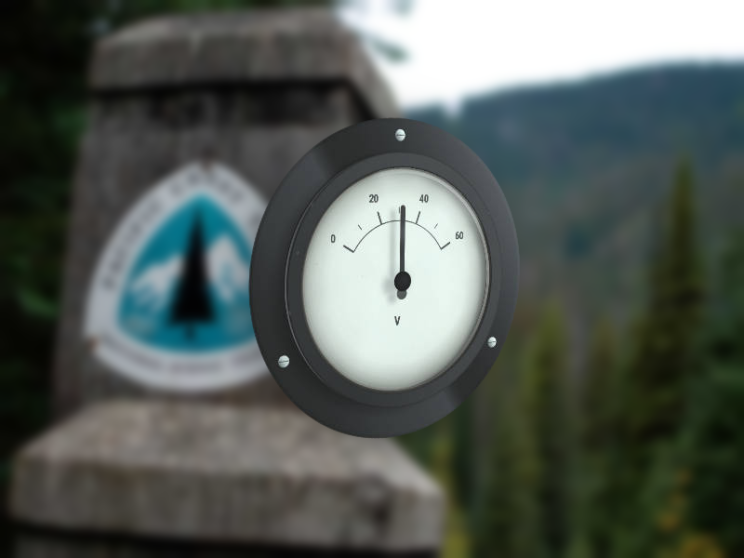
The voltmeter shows value=30 unit=V
